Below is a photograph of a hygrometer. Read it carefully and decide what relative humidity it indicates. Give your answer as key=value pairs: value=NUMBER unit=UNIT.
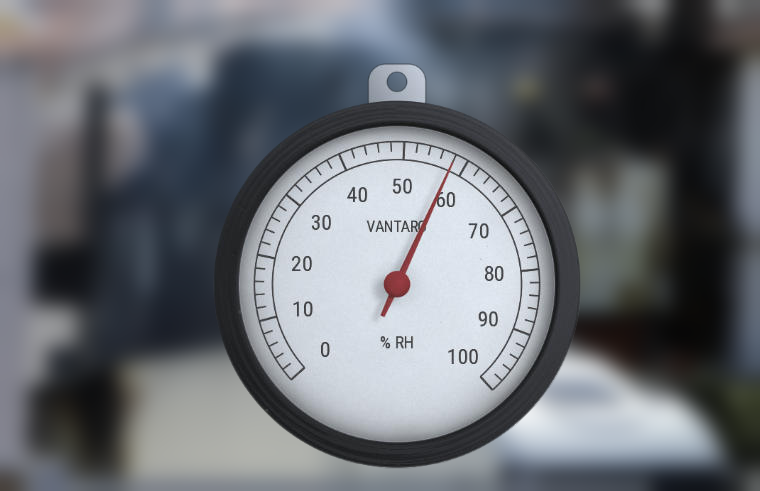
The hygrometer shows value=58 unit=%
